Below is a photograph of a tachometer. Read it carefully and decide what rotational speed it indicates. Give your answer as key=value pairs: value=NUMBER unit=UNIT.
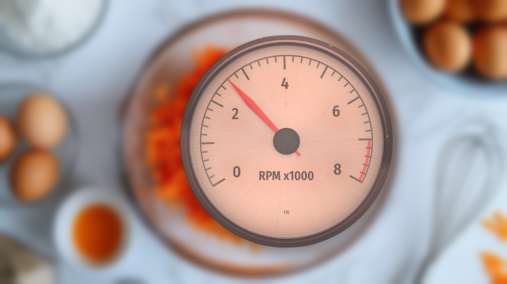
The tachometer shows value=2600 unit=rpm
